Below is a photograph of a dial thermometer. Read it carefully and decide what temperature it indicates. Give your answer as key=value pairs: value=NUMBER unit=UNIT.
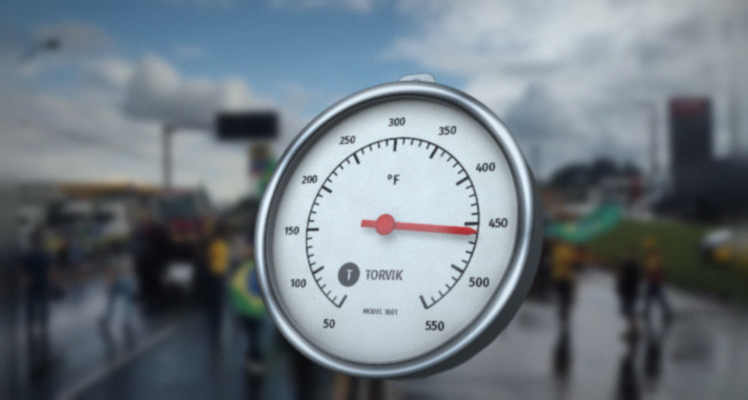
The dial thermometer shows value=460 unit=°F
